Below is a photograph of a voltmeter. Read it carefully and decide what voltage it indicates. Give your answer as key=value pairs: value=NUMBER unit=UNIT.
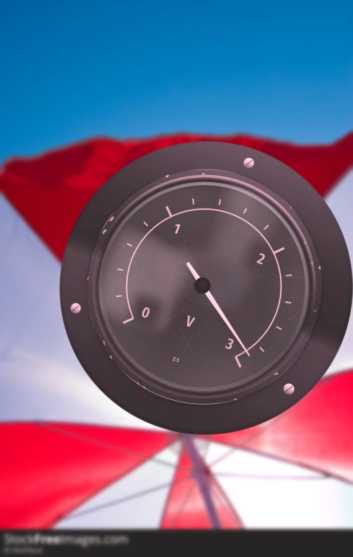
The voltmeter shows value=2.9 unit=V
